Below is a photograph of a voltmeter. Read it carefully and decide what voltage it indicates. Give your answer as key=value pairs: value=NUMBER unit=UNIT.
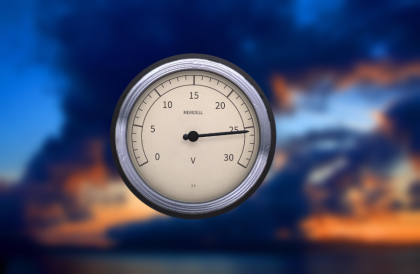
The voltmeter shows value=25.5 unit=V
